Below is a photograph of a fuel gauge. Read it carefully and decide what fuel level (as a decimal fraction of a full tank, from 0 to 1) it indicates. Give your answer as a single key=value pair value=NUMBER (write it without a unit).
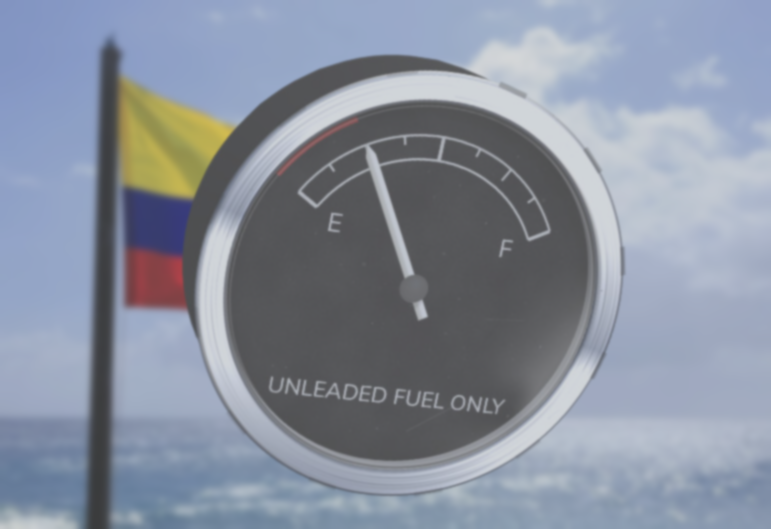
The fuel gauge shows value=0.25
